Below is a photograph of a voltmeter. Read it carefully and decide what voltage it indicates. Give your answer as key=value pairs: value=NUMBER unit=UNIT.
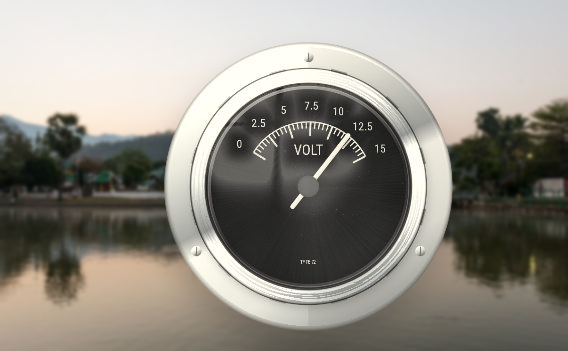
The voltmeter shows value=12 unit=V
